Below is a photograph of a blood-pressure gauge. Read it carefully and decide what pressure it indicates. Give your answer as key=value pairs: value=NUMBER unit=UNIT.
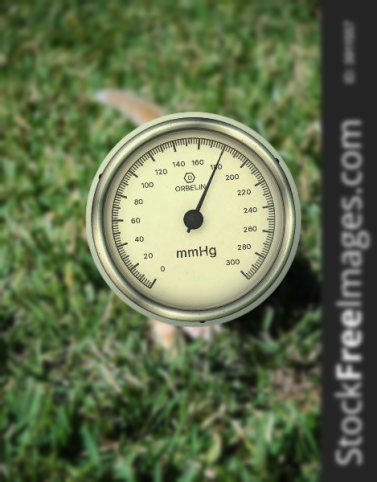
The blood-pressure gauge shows value=180 unit=mmHg
